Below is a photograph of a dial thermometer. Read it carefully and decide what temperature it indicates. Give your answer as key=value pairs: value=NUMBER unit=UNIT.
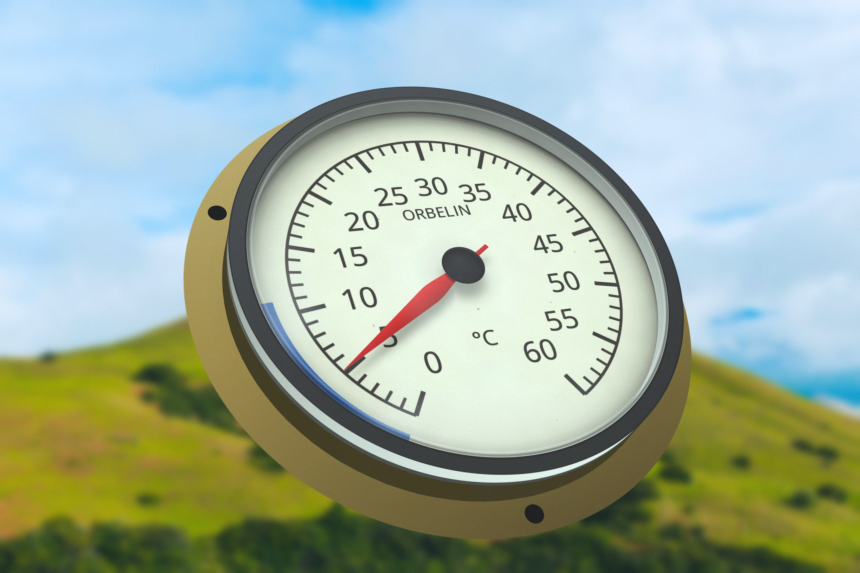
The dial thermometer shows value=5 unit=°C
